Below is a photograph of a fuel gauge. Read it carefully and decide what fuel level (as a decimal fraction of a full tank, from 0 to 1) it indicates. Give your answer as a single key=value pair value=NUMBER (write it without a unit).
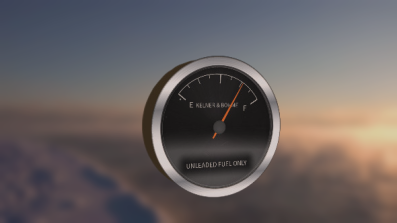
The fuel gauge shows value=0.75
